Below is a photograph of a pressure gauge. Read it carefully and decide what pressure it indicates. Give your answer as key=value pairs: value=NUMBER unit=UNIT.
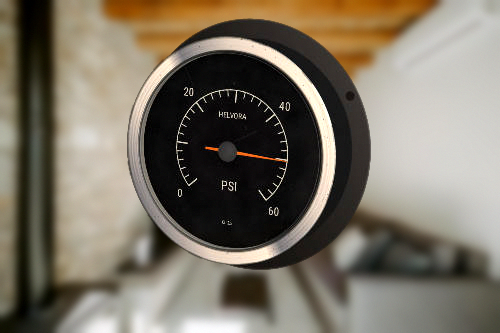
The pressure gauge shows value=50 unit=psi
